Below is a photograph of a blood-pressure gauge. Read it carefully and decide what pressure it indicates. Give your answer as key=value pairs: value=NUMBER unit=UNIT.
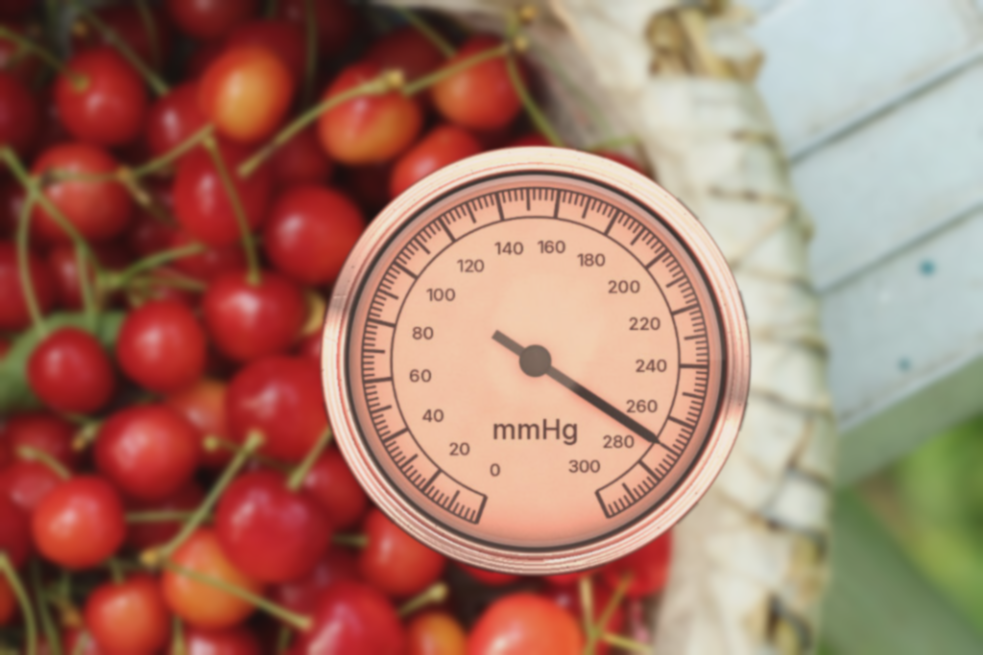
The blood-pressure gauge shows value=270 unit=mmHg
